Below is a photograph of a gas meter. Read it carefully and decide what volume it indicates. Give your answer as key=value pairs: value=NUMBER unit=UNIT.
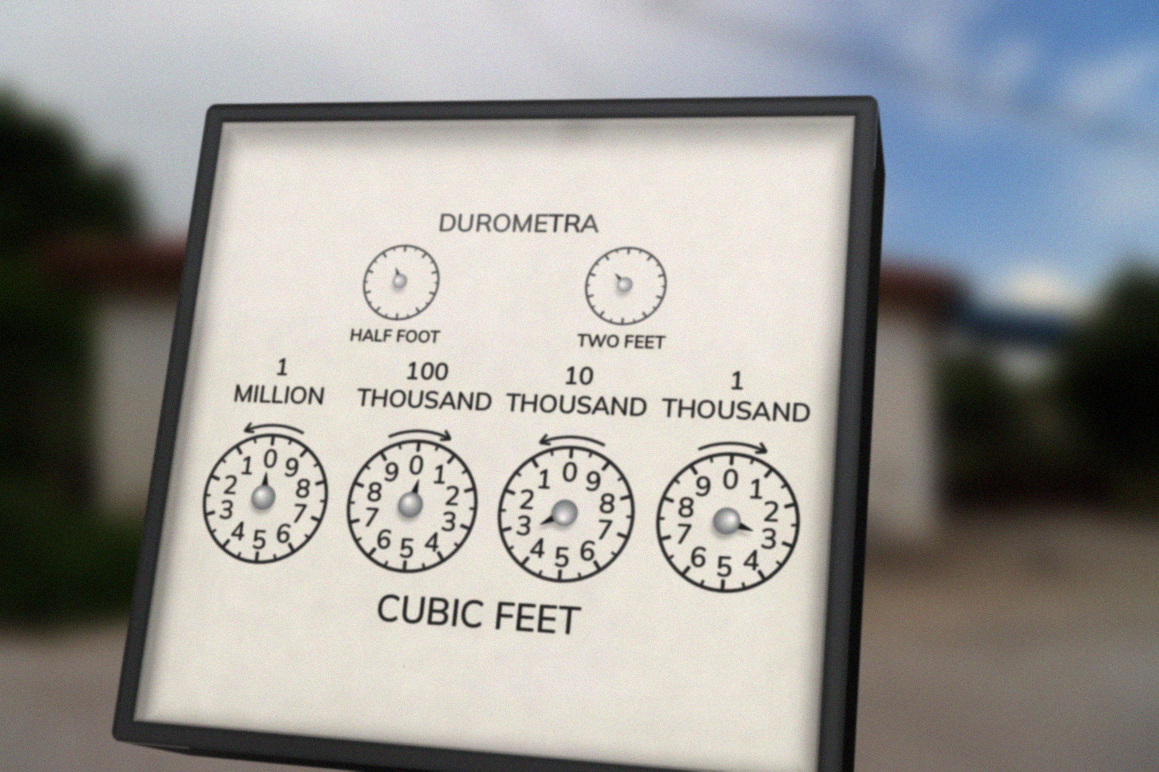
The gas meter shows value=3300 unit=ft³
